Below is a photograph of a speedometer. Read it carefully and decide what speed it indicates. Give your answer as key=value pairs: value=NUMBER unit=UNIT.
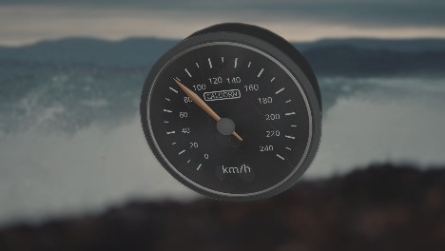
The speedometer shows value=90 unit=km/h
